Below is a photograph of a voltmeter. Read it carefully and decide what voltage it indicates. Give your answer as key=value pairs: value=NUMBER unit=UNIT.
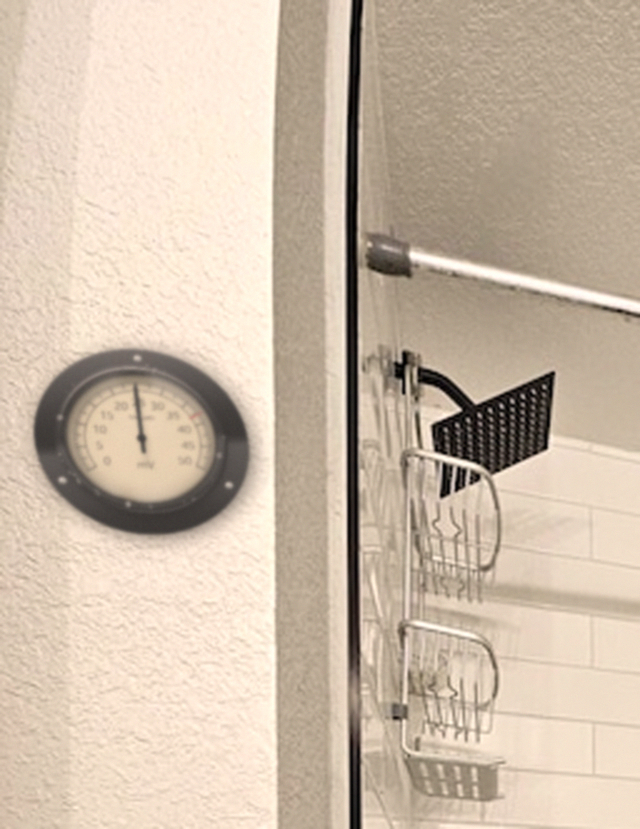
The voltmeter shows value=25 unit=mV
